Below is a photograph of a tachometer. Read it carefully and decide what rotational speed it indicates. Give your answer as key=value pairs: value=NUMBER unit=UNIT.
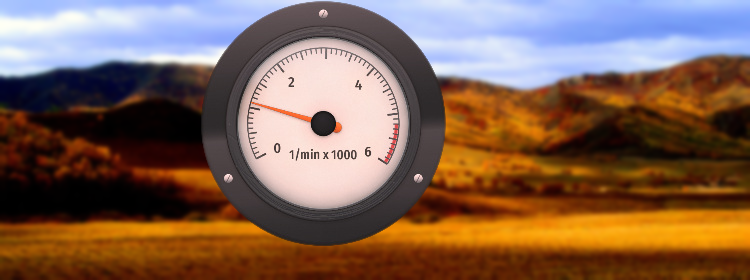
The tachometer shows value=1100 unit=rpm
